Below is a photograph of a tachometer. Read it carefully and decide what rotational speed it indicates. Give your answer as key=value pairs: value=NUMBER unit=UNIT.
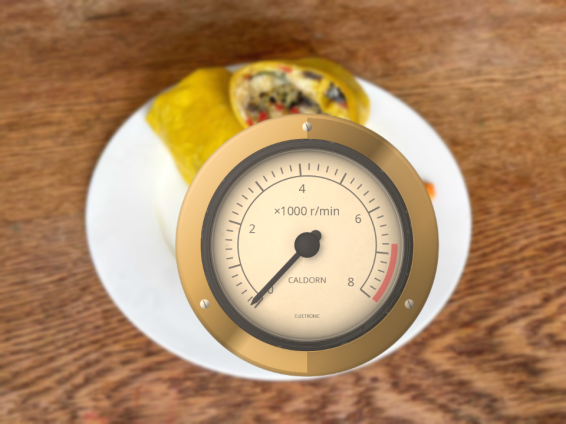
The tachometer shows value=100 unit=rpm
